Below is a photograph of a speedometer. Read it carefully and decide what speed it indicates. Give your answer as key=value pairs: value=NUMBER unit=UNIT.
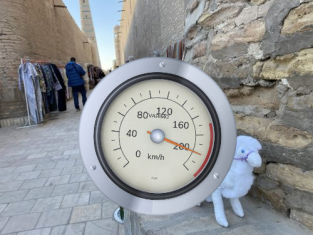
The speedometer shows value=200 unit=km/h
